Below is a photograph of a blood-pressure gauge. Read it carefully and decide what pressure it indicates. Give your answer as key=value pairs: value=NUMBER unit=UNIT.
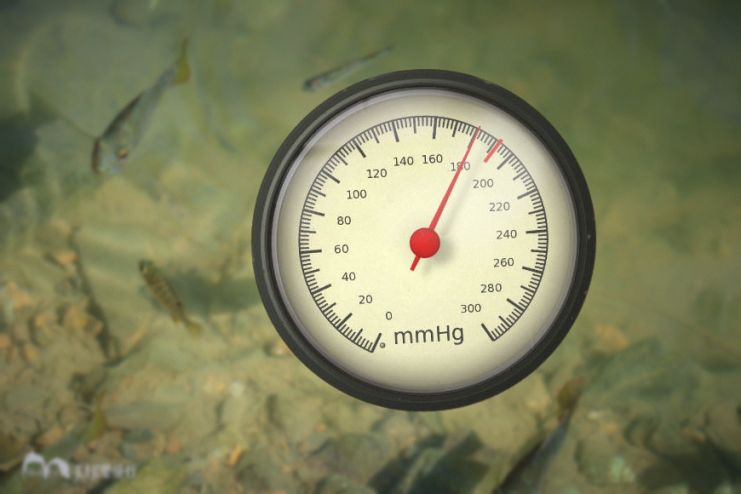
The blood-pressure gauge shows value=180 unit=mmHg
